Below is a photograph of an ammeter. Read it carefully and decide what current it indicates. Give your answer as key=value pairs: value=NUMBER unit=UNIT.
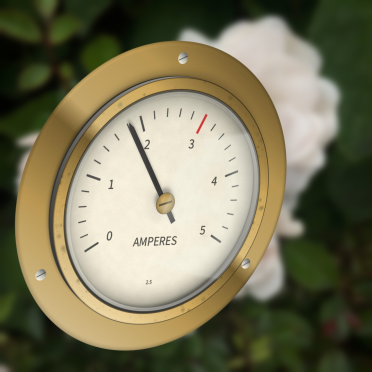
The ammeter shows value=1.8 unit=A
